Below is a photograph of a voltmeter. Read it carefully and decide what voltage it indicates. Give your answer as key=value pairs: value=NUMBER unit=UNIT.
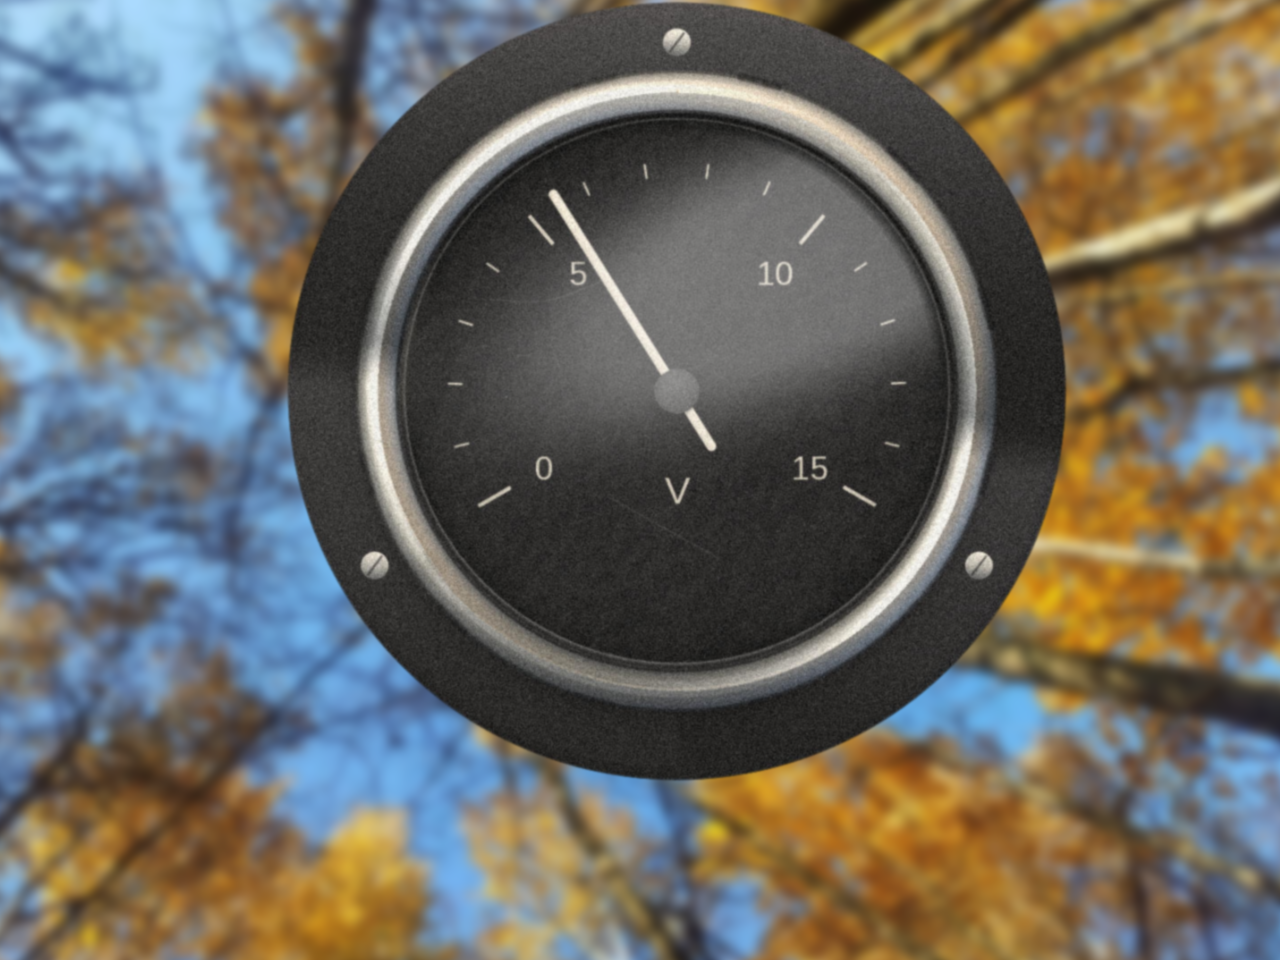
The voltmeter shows value=5.5 unit=V
